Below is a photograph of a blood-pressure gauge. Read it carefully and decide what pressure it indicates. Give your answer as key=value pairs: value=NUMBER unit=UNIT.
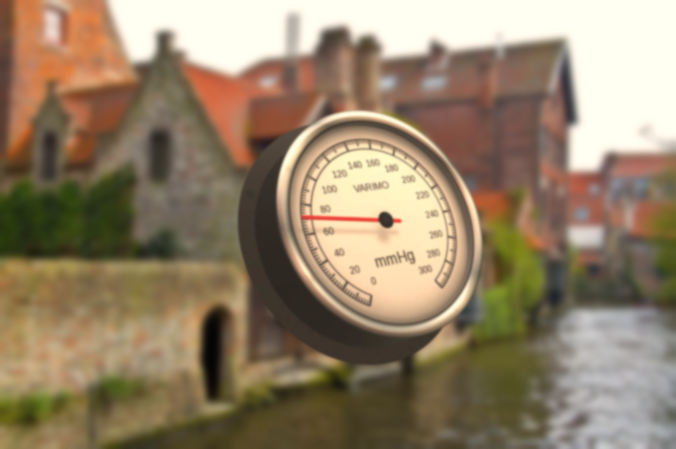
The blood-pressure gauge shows value=70 unit=mmHg
